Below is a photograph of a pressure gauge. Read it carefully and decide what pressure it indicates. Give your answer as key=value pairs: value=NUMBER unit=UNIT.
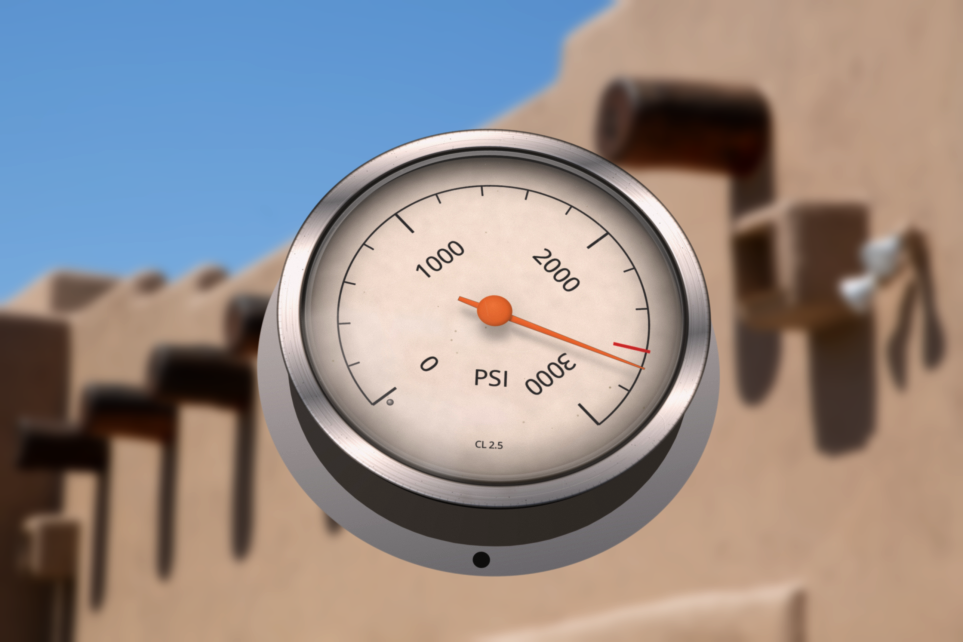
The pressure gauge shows value=2700 unit=psi
